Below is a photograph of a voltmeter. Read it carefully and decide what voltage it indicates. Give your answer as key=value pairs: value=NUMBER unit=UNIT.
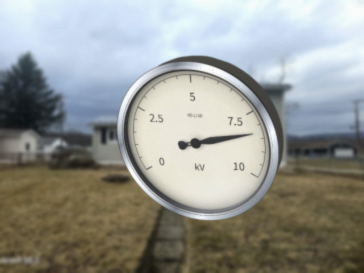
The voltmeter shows value=8.25 unit=kV
